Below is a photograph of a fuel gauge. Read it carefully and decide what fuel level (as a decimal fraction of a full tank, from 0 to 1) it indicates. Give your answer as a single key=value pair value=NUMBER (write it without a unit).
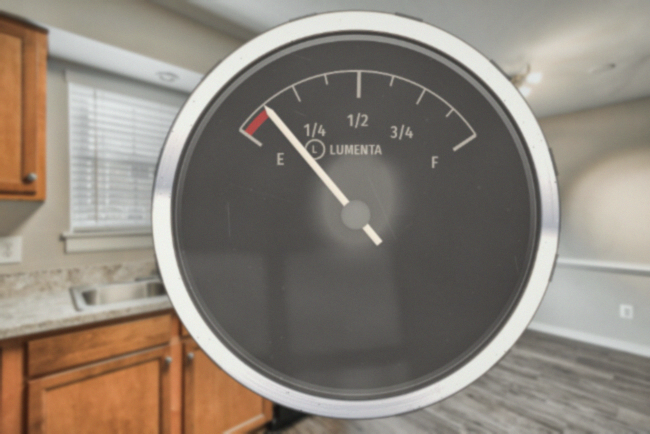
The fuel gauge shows value=0.125
